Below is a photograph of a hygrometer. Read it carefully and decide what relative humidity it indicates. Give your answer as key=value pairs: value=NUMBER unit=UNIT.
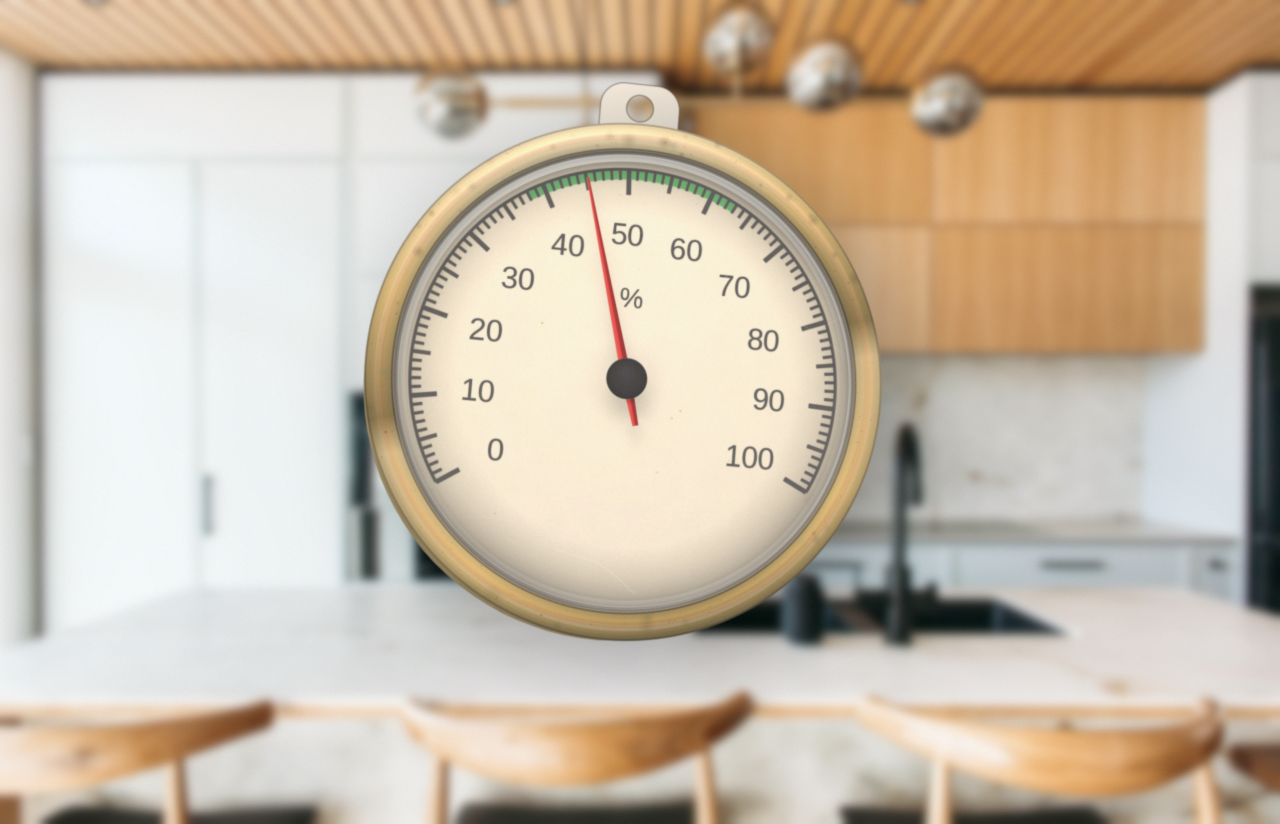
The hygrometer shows value=45 unit=%
